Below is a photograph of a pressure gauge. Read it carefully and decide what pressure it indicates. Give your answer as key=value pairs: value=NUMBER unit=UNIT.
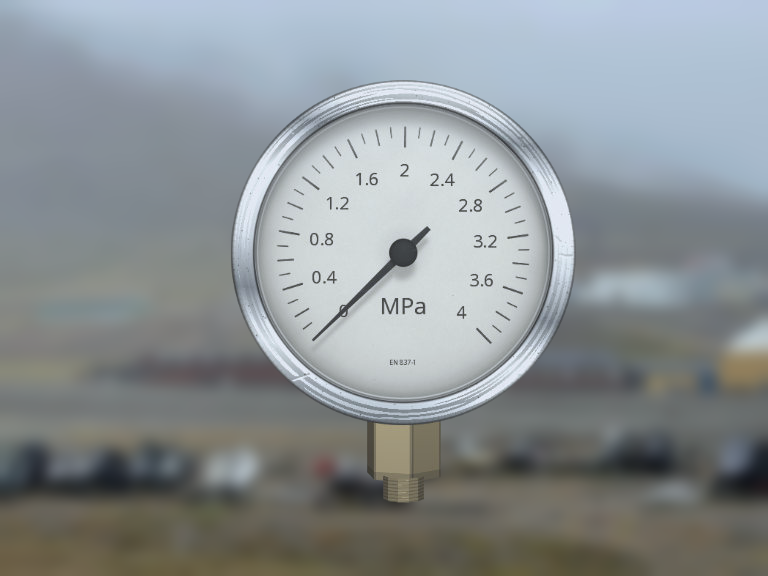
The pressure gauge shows value=0 unit=MPa
